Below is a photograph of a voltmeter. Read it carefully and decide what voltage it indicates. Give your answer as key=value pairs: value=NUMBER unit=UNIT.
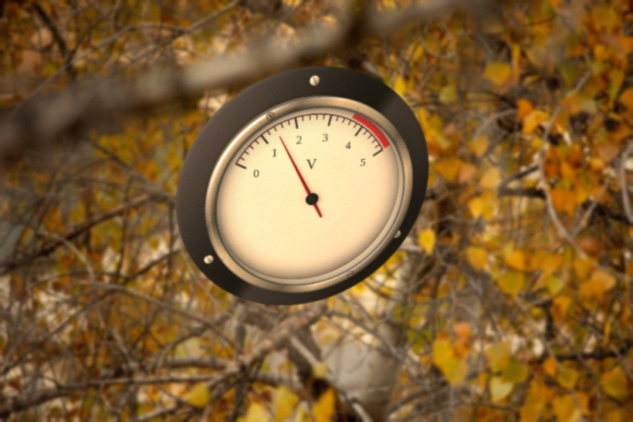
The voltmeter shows value=1.4 unit=V
